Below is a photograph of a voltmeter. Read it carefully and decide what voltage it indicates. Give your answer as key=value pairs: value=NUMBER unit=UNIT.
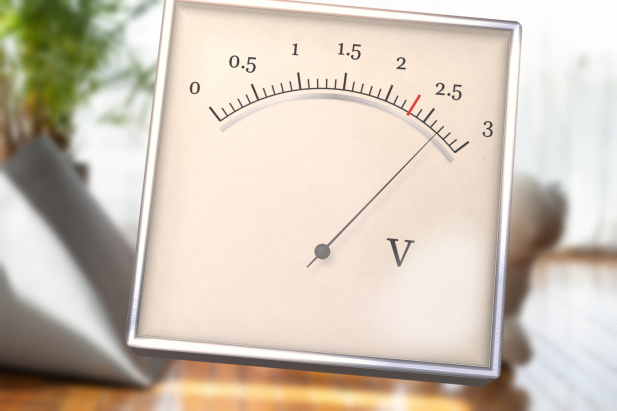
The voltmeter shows value=2.7 unit=V
